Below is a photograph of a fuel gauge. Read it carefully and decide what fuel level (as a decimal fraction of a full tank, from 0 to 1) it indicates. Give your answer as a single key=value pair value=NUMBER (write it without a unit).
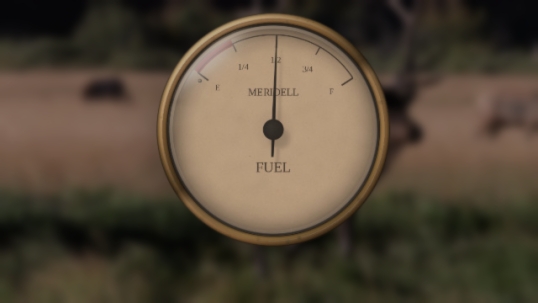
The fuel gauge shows value=0.5
